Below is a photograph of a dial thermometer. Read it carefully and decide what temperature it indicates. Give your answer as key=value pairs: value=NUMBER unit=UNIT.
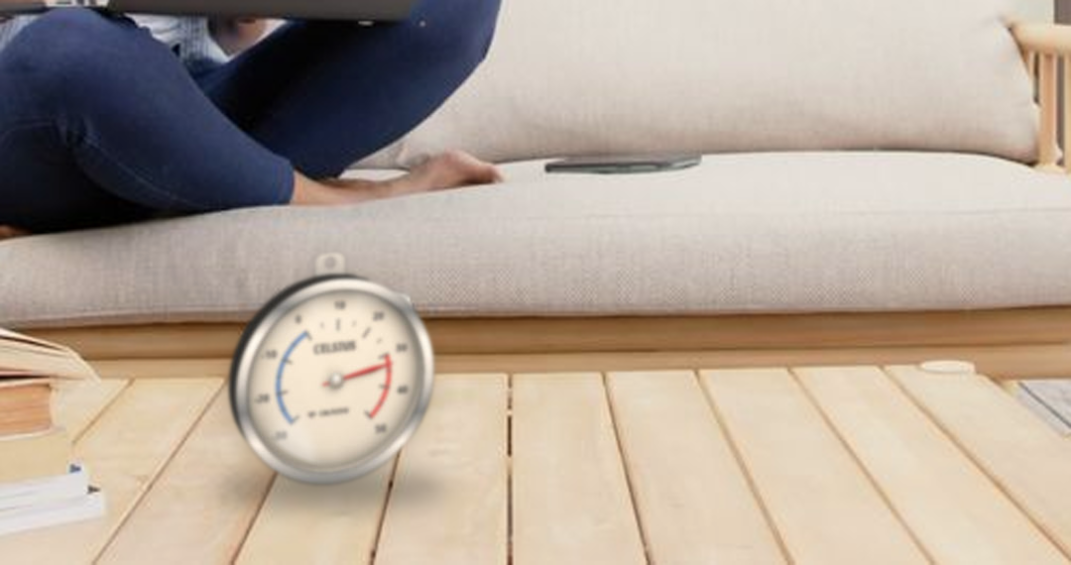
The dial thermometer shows value=32.5 unit=°C
